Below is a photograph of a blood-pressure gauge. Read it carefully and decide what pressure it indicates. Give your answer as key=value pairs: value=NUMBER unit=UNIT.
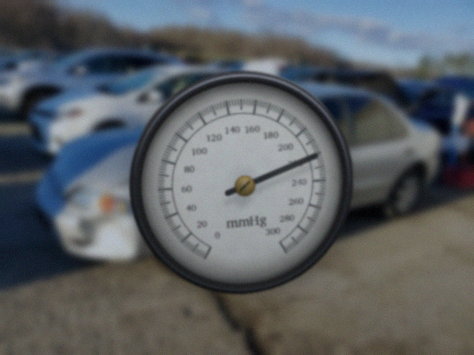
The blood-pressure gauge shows value=220 unit=mmHg
